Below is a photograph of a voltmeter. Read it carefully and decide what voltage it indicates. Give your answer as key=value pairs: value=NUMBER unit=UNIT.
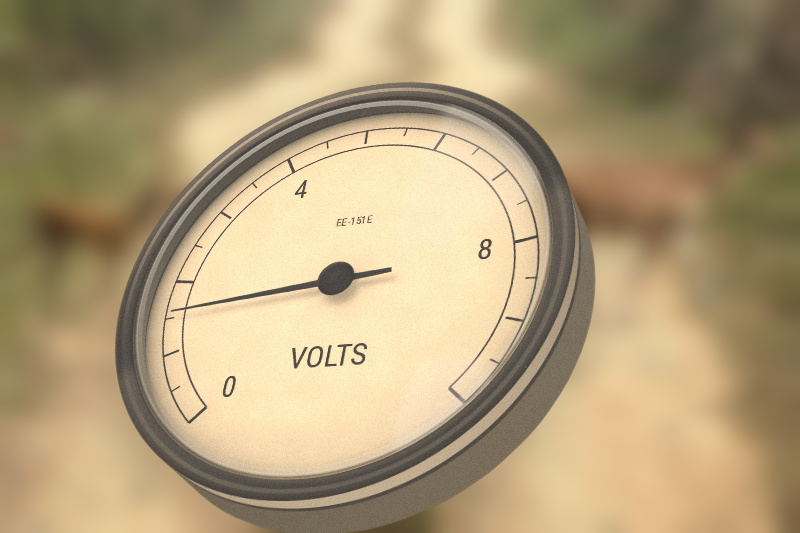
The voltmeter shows value=1.5 unit=V
